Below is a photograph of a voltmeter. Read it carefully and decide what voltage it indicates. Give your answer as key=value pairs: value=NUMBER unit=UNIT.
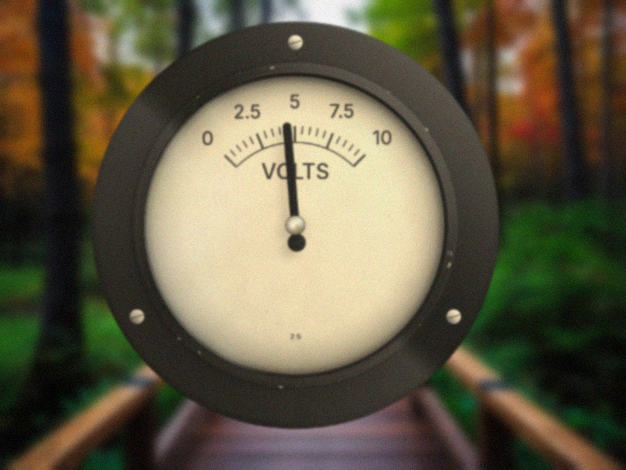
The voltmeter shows value=4.5 unit=V
